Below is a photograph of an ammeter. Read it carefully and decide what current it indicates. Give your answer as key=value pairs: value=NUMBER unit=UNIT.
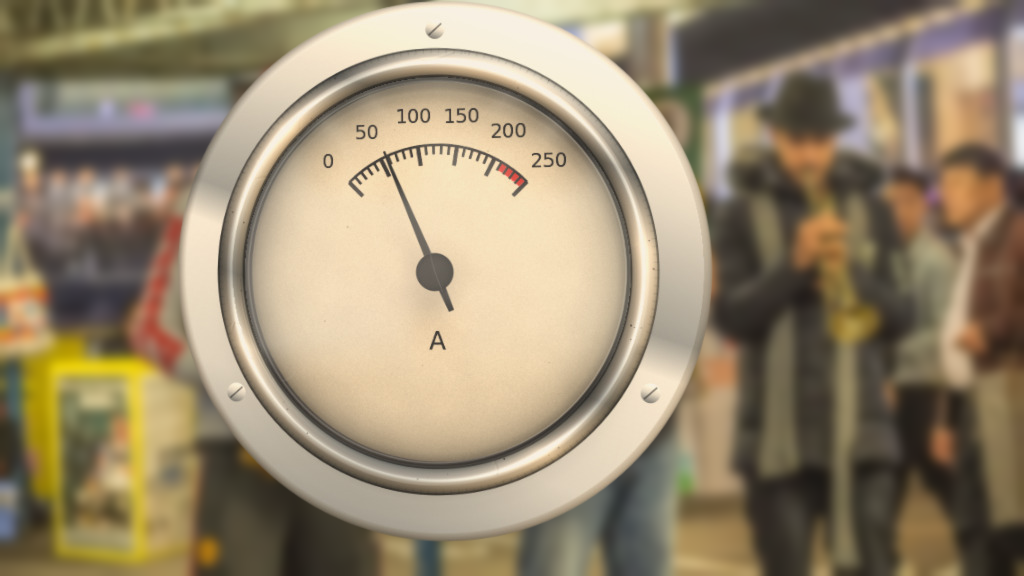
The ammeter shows value=60 unit=A
